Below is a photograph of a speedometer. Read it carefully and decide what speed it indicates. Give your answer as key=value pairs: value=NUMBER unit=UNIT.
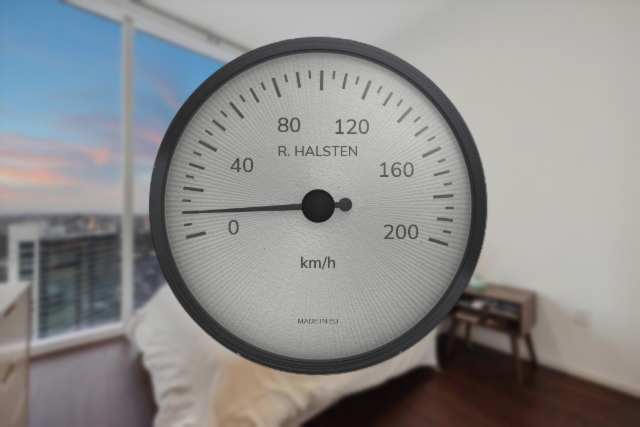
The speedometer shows value=10 unit=km/h
